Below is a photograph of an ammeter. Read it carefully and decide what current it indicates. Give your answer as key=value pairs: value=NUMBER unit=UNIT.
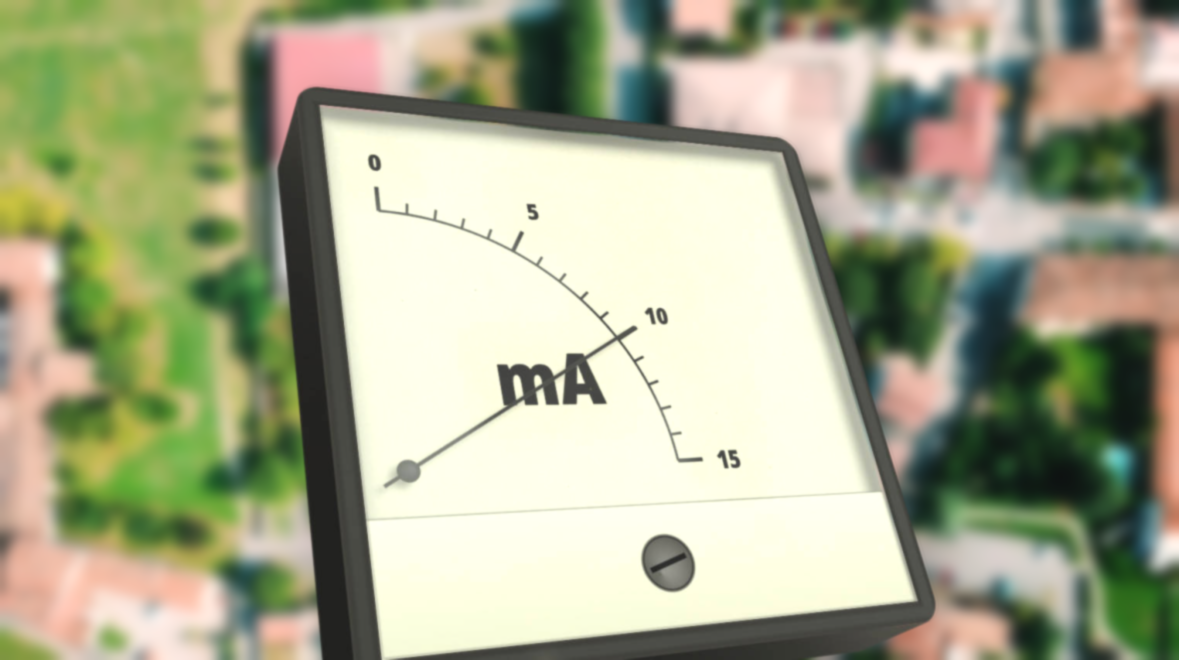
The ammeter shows value=10 unit=mA
